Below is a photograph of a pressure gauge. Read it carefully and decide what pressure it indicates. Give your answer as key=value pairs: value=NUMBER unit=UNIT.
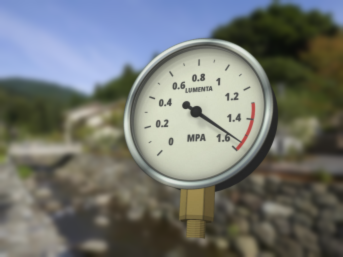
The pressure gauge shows value=1.55 unit=MPa
